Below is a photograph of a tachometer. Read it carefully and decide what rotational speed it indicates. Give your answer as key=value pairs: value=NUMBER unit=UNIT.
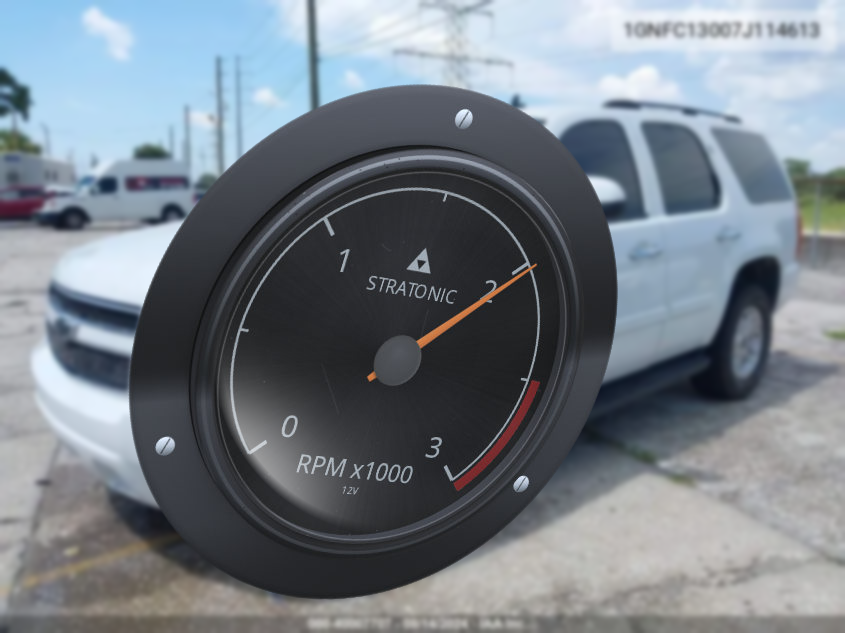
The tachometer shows value=2000 unit=rpm
